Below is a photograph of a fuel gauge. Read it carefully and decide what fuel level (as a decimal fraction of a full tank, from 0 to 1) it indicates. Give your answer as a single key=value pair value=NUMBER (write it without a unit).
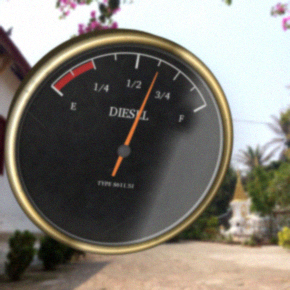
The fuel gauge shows value=0.625
